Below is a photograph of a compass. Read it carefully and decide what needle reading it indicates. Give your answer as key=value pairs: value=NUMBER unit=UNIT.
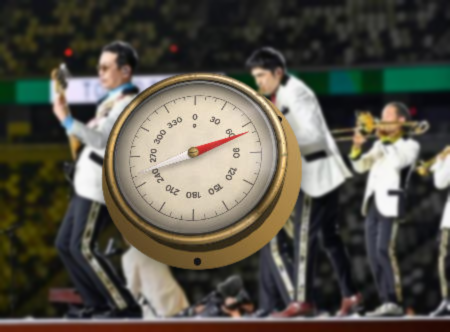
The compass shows value=70 unit=°
